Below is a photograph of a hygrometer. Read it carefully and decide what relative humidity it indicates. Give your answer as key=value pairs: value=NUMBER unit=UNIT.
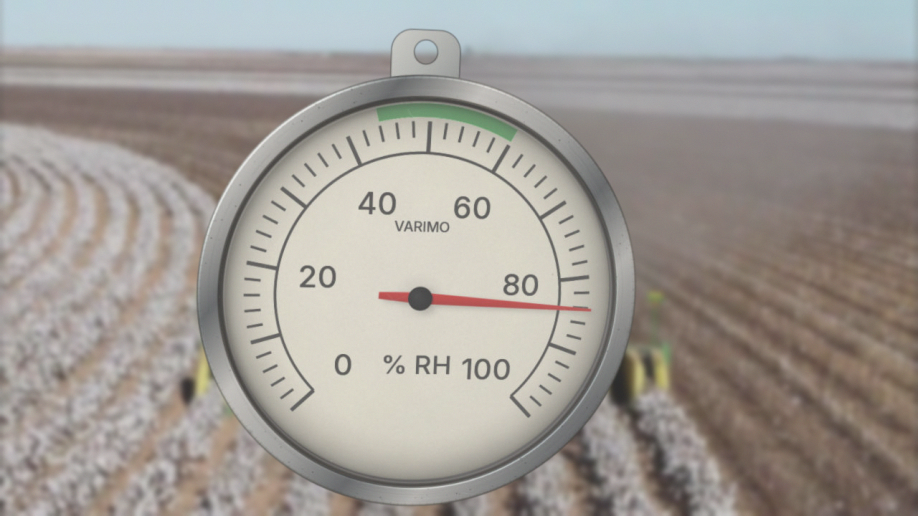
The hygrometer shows value=84 unit=%
